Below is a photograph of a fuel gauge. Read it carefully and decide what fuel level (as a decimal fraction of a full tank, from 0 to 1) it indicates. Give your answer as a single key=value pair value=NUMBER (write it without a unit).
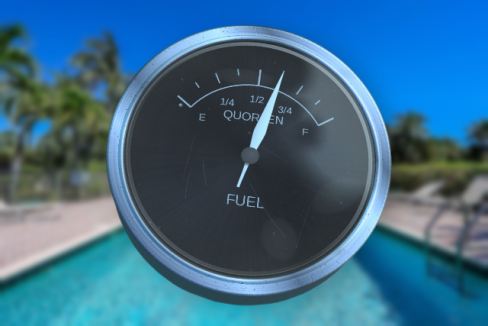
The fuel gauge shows value=0.625
